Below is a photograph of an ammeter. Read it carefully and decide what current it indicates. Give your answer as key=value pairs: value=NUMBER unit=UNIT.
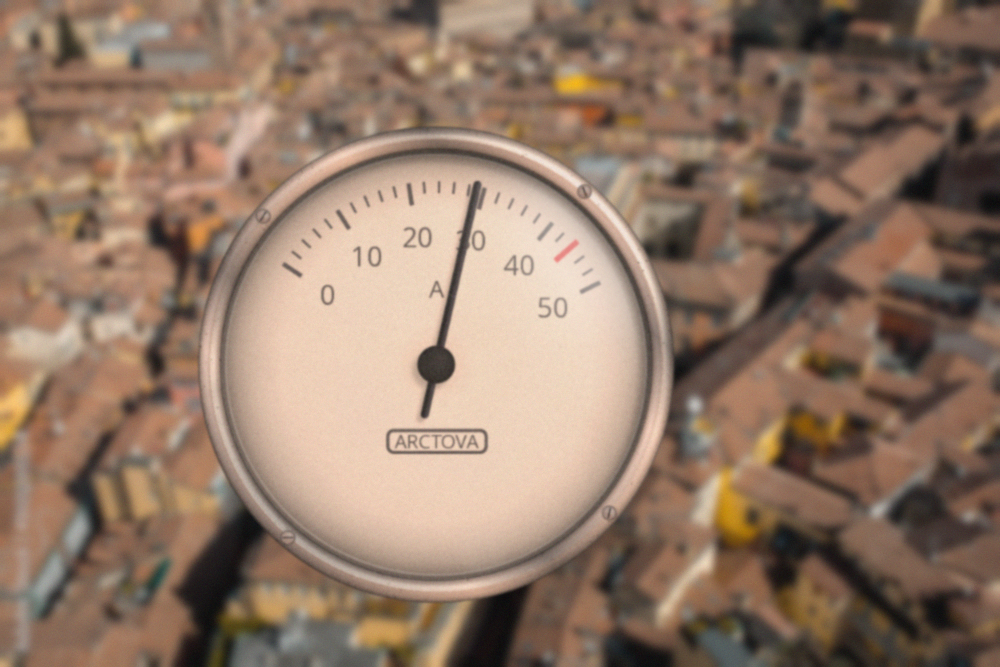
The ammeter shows value=29 unit=A
